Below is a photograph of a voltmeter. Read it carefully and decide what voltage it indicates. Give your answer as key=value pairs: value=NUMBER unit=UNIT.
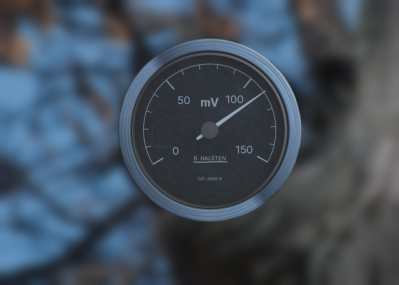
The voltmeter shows value=110 unit=mV
